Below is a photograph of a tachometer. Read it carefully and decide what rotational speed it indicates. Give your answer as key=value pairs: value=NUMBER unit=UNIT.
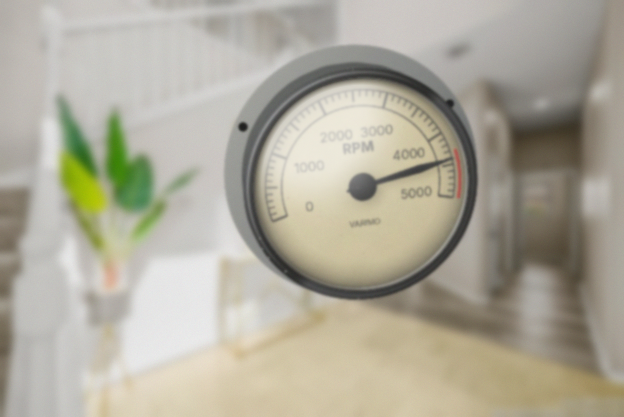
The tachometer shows value=4400 unit=rpm
